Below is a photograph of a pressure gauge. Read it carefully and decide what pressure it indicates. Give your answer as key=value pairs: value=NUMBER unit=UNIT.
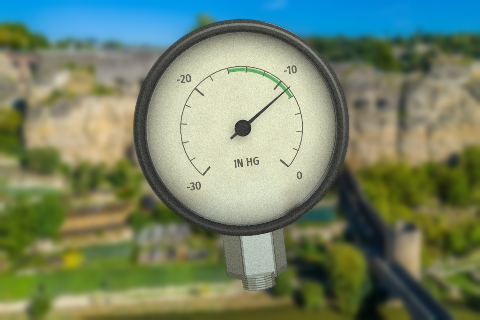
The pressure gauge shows value=-9 unit=inHg
